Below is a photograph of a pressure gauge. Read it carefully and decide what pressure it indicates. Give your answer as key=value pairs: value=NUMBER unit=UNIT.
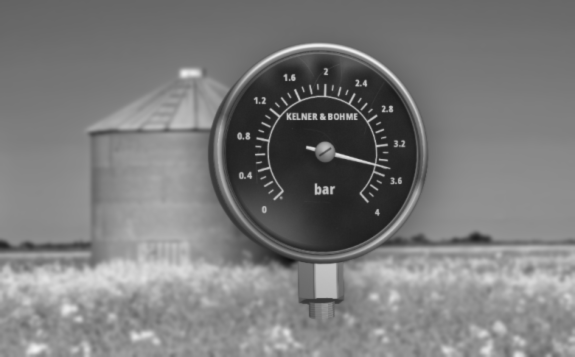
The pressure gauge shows value=3.5 unit=bar
